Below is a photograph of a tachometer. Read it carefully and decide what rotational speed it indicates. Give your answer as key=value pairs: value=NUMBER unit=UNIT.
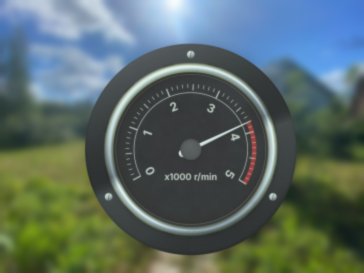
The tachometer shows value=3800 unit=rpm
